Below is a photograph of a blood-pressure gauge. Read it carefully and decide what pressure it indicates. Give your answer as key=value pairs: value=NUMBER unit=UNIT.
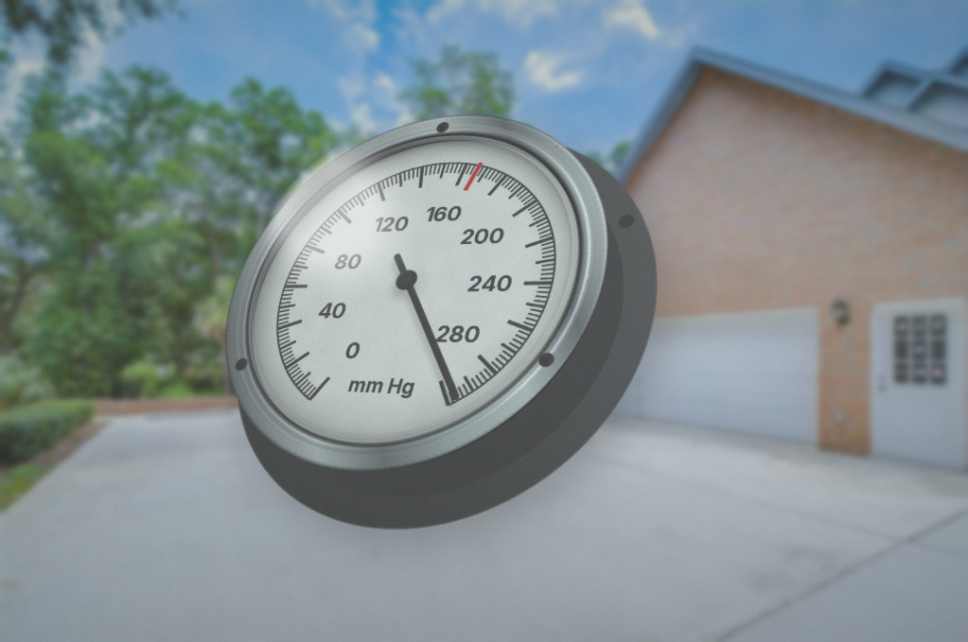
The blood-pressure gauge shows value=296 unit=mmHg
